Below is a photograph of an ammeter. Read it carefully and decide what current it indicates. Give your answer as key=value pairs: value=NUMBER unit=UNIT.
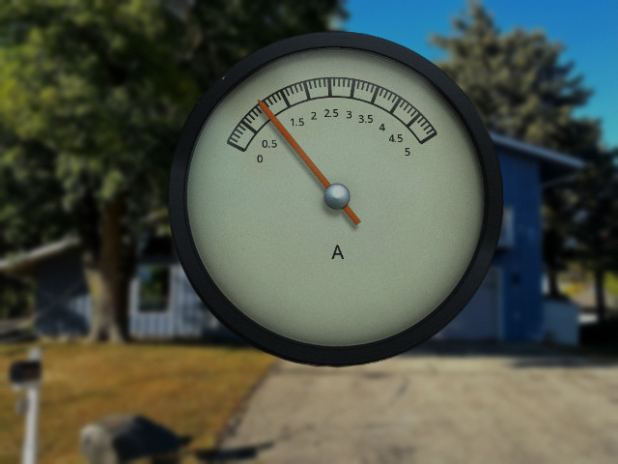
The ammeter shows value=1 unit=A
